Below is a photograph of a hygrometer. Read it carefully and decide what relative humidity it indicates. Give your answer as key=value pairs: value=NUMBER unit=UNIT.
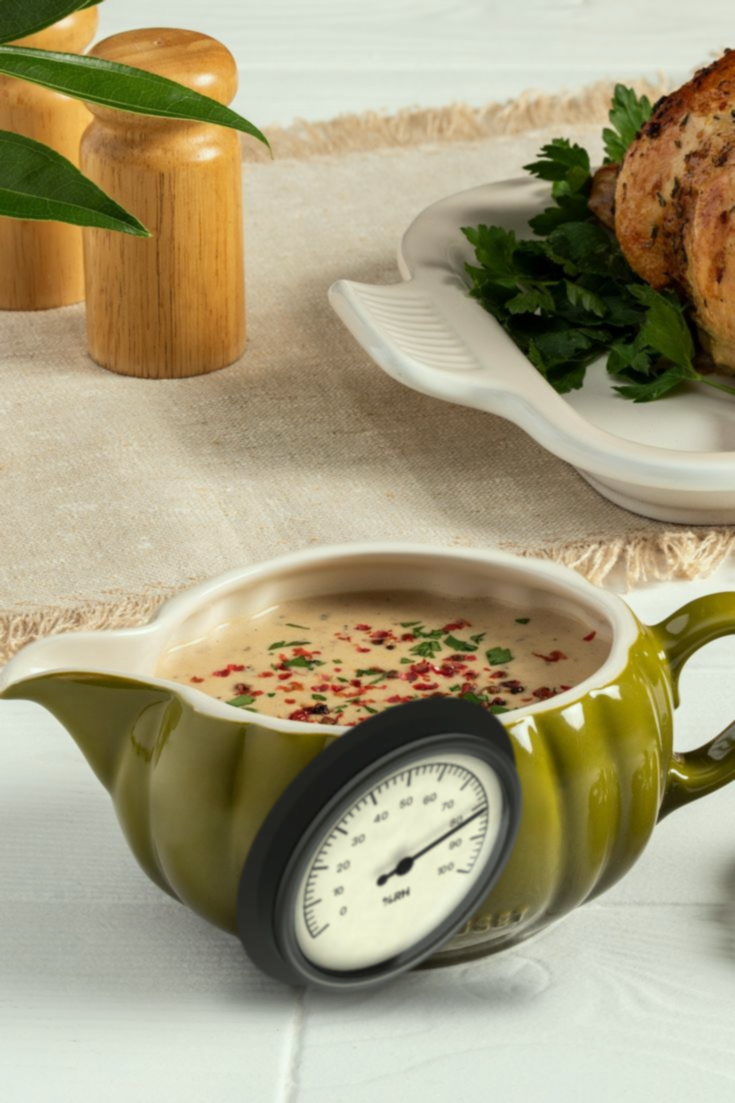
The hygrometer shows value=80 unit=%
